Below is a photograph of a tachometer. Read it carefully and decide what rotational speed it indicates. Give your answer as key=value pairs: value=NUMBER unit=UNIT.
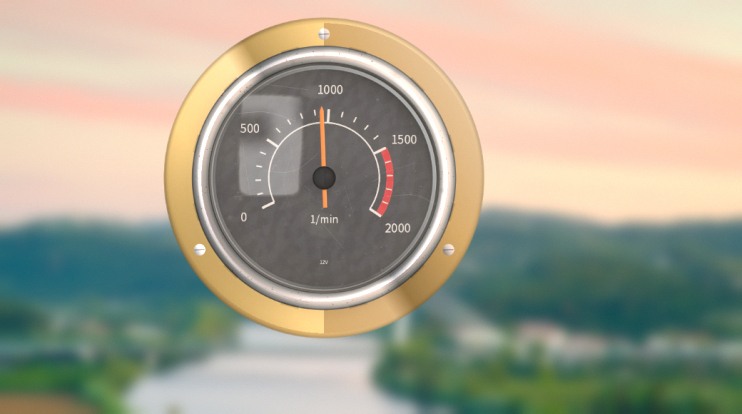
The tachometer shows value=950 unit=rpm
